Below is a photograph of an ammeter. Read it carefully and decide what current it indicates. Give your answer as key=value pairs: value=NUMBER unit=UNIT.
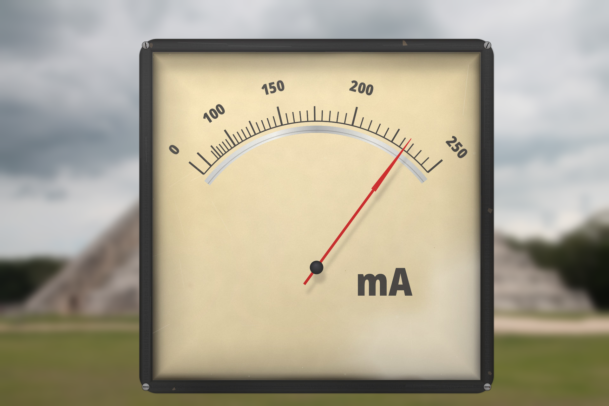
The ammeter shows value=232.5 unit=mA
